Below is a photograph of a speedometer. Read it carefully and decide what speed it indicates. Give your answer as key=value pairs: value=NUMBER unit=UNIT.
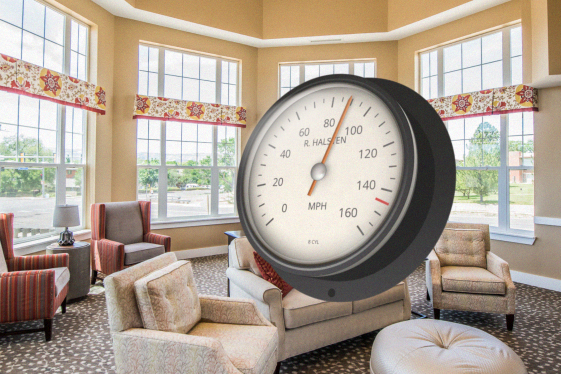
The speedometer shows value=90 unit=mph
